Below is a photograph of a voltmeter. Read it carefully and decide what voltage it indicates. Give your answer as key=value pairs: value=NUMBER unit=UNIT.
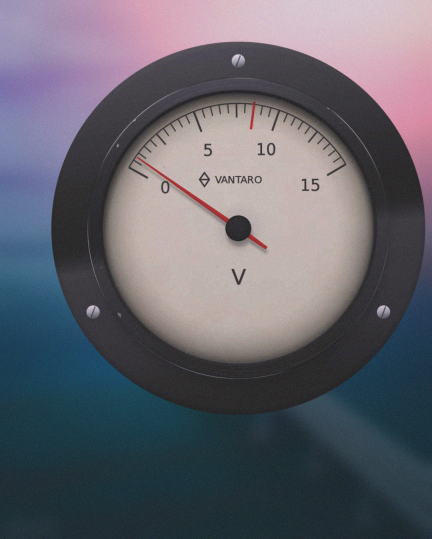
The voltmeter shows value=0.75 unit=V
